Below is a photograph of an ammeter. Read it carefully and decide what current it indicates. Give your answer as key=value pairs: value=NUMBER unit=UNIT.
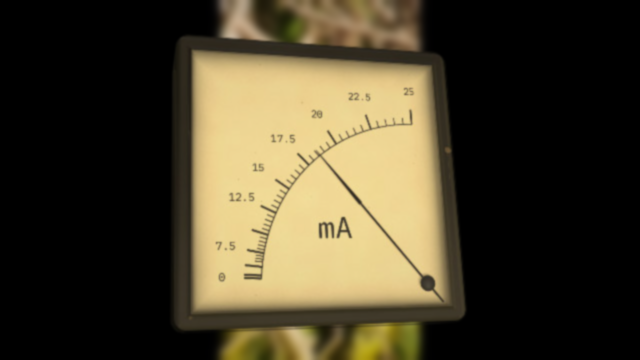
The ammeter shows value=18.5 unit=mA
